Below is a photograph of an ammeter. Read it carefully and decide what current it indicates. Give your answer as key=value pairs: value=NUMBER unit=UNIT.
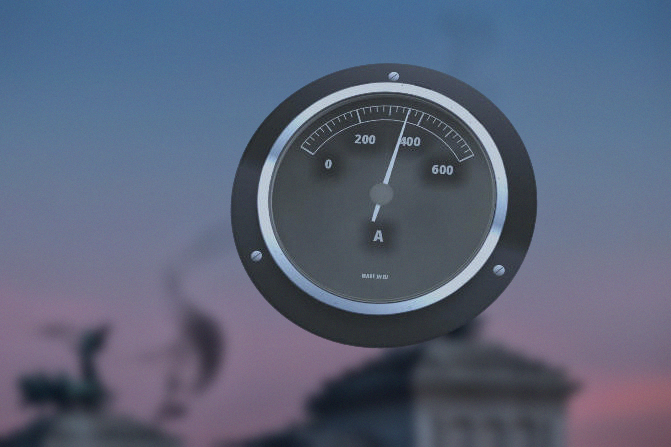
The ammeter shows value=360 unit=A
